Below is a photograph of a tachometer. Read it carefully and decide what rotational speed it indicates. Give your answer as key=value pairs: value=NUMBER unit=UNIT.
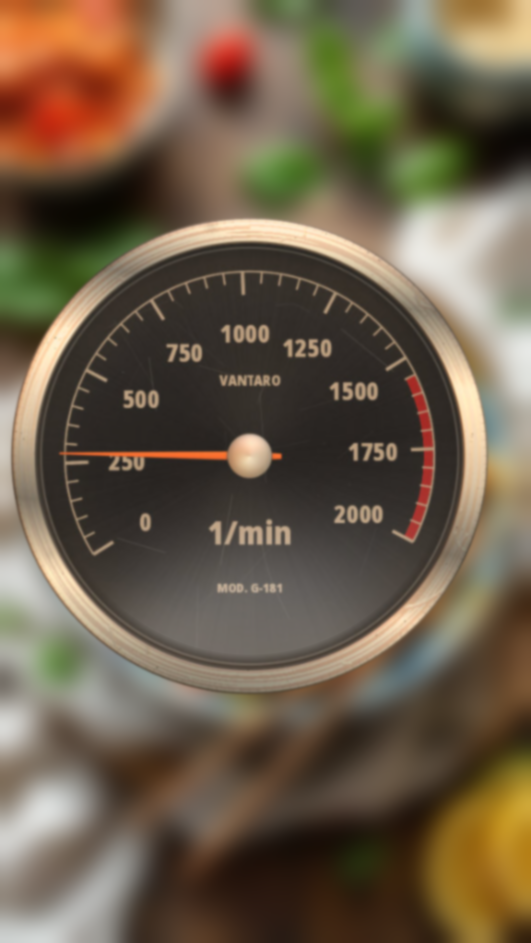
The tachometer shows value=275 unit=rpm
